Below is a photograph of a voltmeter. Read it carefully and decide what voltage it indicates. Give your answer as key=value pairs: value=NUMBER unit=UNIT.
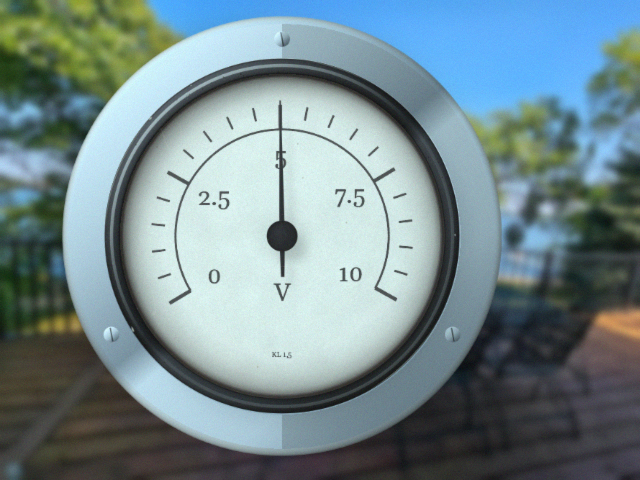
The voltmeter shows value=5 unit=V
